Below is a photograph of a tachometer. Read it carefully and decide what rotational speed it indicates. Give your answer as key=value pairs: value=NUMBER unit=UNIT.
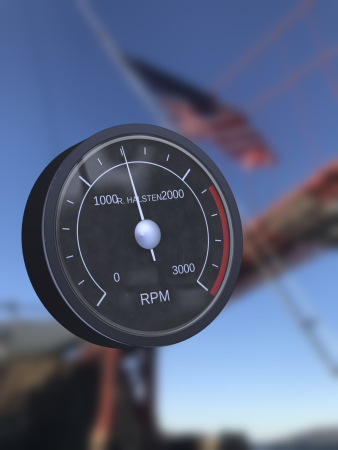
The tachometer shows value=1400 unit=rpm
